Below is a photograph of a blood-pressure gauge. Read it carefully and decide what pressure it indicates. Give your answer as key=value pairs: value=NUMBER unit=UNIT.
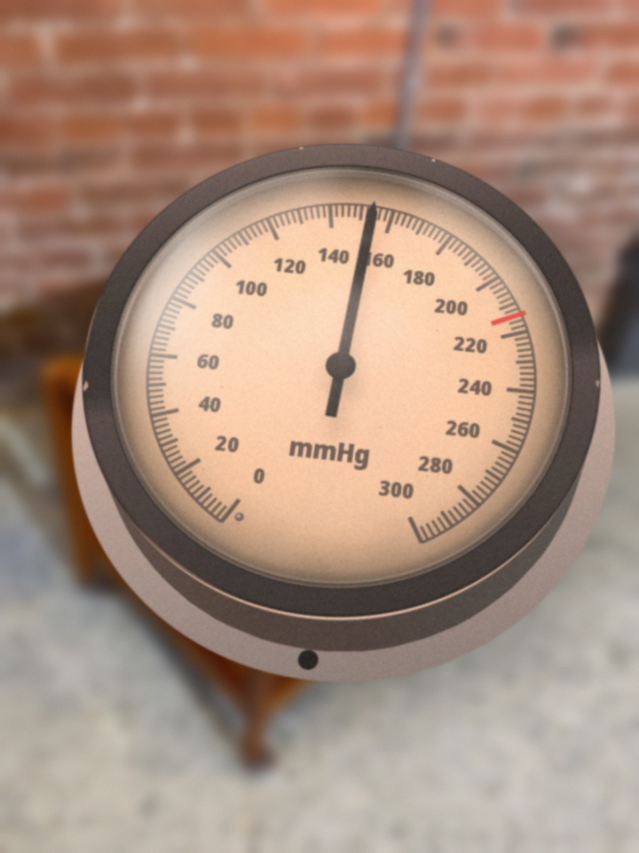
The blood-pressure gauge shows value=154 unit=mmHg
